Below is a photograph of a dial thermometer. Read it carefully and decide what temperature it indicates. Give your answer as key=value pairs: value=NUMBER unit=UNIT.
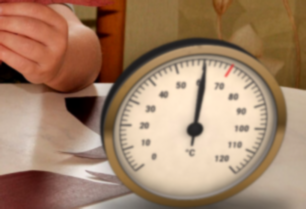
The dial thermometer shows value=60 unit=°C
